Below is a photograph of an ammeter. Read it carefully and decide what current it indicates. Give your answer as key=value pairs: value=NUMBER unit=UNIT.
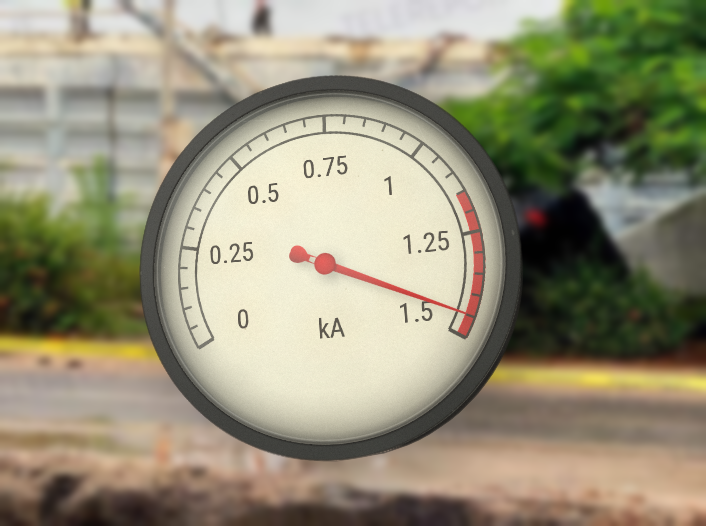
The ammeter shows value=1.45 unit=kA
